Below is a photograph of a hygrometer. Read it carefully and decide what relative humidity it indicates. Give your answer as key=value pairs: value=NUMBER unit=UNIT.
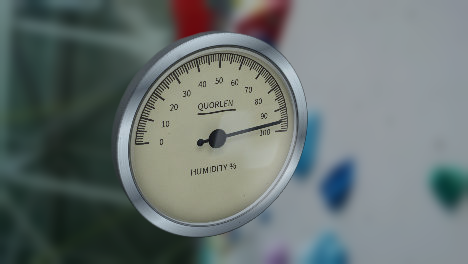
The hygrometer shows value=95 unit=%
